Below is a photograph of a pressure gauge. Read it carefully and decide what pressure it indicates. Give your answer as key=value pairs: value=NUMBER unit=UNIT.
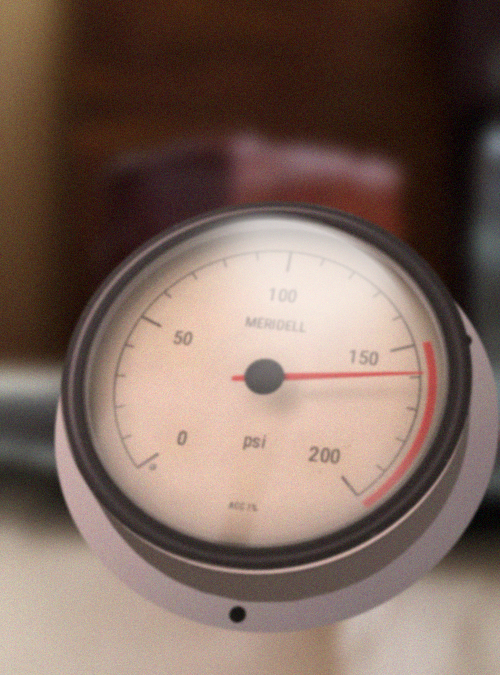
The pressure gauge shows value=160 unit=psi
